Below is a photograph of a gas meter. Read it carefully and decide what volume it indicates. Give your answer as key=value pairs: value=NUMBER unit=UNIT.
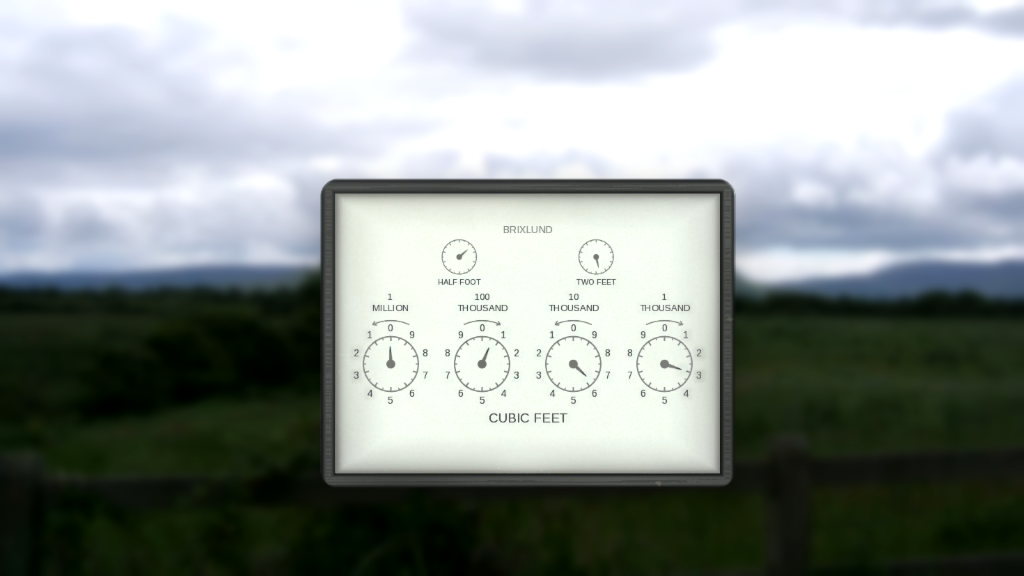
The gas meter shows value=6300 unit=ft³
